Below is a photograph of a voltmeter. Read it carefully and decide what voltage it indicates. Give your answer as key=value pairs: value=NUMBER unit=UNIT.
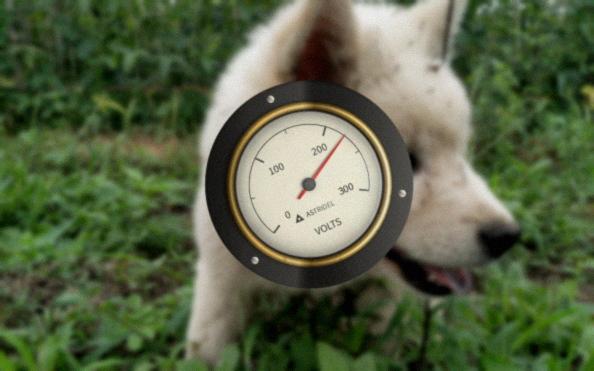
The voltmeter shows value=225 unit=V
